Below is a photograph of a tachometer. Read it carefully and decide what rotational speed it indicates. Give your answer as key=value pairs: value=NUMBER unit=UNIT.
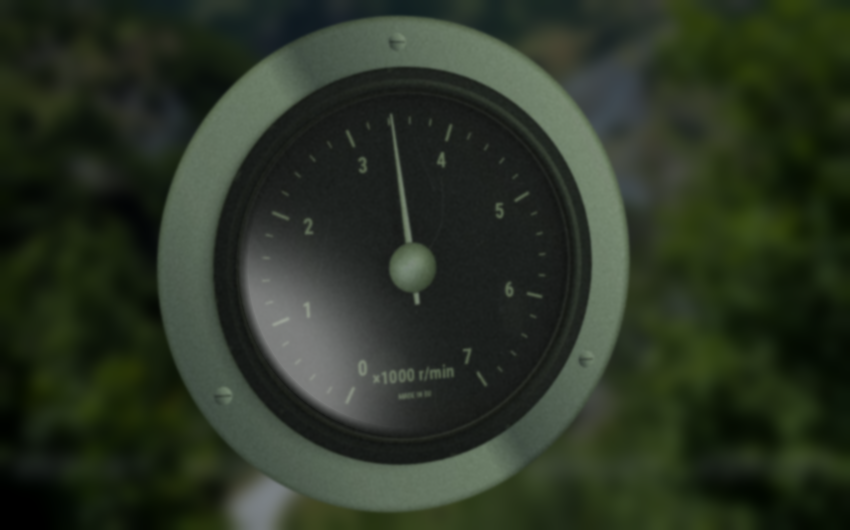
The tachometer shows value=3400 unit=rpm
